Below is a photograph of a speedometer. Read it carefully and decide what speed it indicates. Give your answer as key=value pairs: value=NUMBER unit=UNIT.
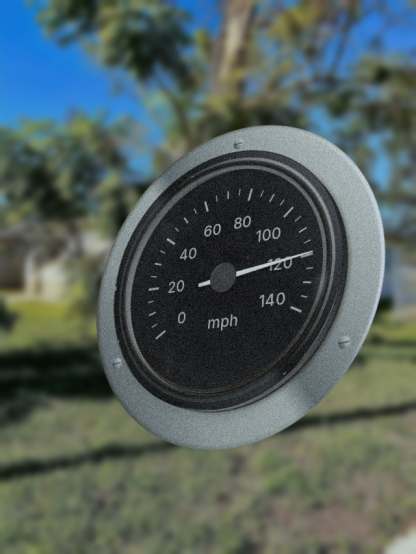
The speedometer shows value=120 unit=mph
